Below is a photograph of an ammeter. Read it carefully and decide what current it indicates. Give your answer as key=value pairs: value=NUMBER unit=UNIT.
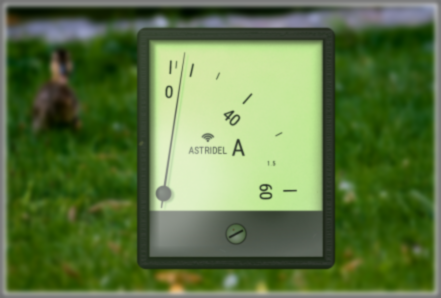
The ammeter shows value=15 unit=A
